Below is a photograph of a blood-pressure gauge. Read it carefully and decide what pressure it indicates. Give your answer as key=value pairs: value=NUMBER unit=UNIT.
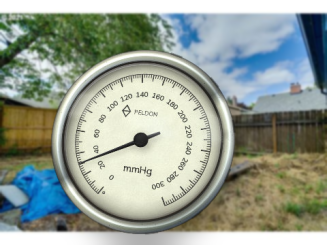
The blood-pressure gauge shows value=30 unit=mmHg
